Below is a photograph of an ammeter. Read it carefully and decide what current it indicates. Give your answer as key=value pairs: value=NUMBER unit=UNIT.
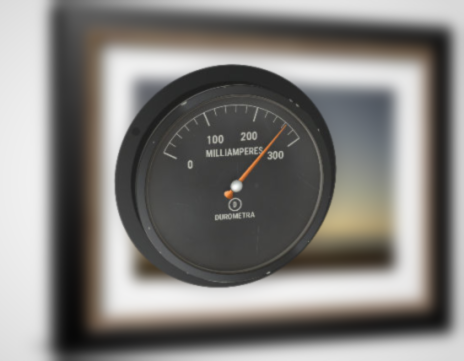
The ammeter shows value=260 unit=mA
